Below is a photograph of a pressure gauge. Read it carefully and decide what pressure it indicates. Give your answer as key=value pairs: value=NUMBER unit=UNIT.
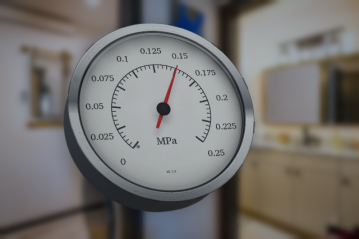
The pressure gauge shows value=0.15 unit=MPa
